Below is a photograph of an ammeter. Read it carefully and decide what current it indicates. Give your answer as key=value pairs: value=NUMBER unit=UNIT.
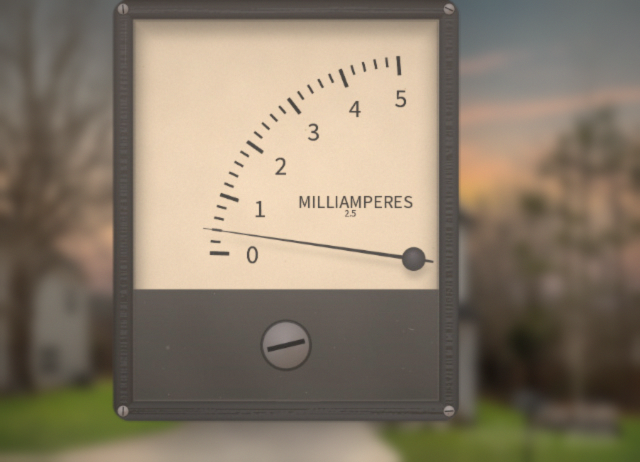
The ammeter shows value=0.4 unit=mA
